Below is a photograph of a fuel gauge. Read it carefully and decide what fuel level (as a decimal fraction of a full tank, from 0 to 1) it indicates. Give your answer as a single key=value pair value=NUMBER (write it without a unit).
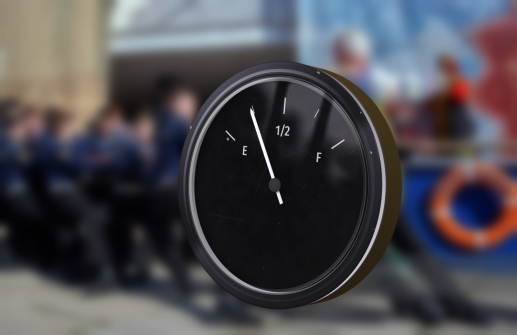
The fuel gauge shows value=0.25
